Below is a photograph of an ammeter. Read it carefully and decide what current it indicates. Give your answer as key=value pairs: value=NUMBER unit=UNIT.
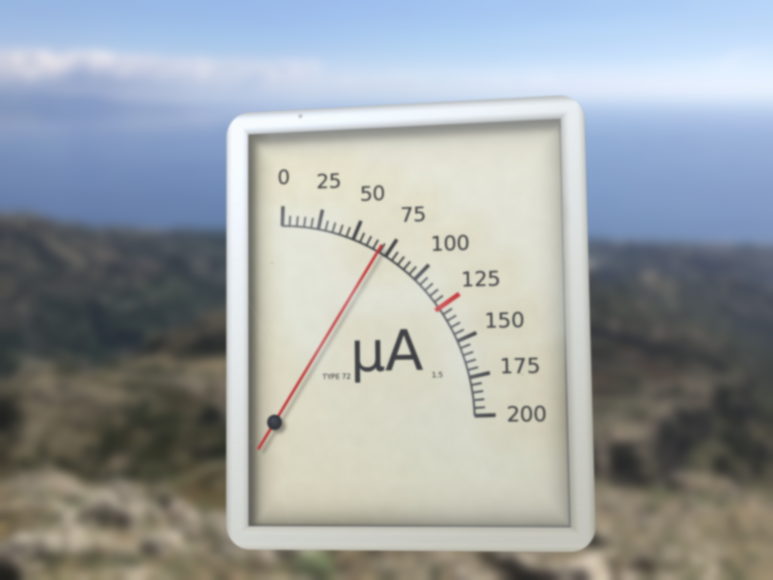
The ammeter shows value=70 unit=µA
